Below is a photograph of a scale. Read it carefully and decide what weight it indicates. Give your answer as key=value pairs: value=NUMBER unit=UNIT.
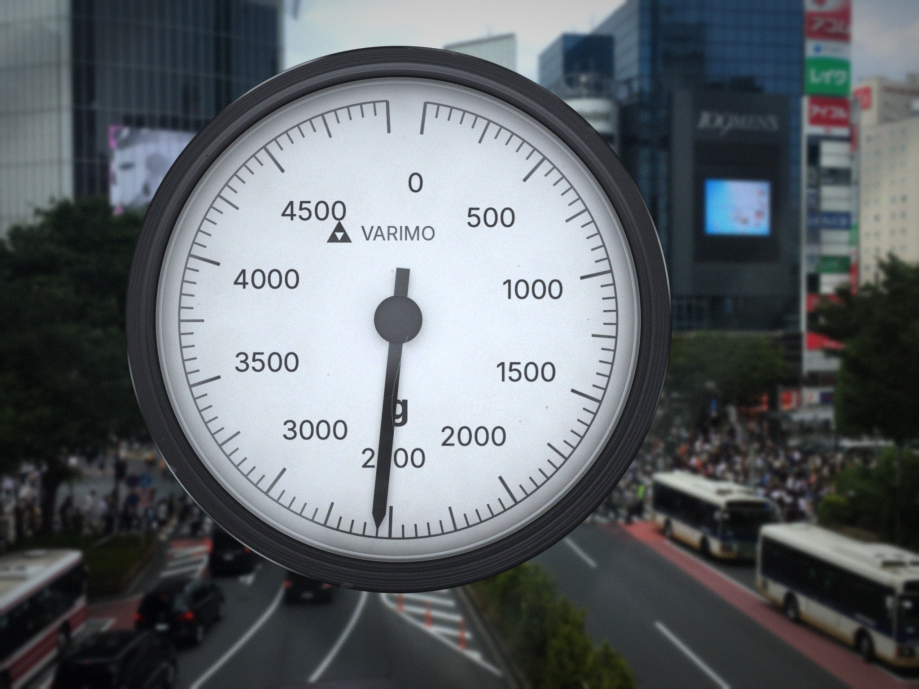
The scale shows value=2550 unit=g
